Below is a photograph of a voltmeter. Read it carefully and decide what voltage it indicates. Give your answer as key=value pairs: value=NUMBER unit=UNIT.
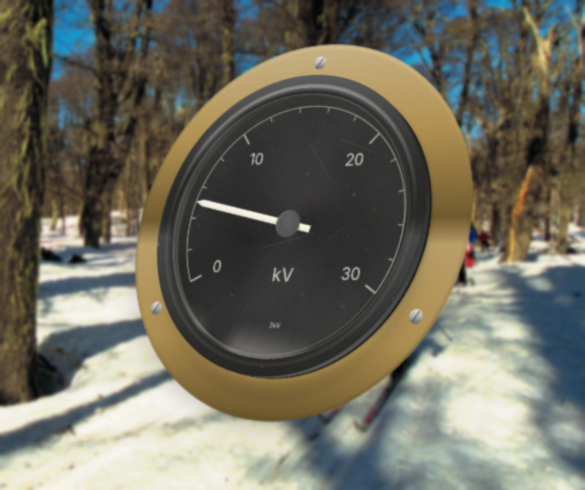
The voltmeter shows value=5 unit=kV
